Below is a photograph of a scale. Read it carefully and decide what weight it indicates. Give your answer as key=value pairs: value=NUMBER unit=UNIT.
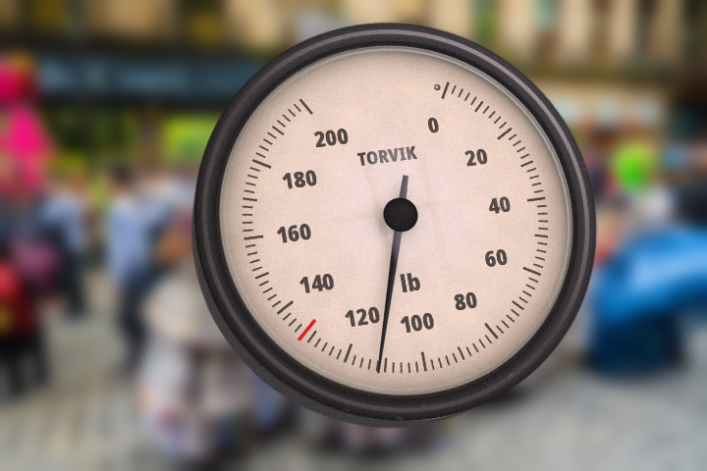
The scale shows value=112 unit=lb
